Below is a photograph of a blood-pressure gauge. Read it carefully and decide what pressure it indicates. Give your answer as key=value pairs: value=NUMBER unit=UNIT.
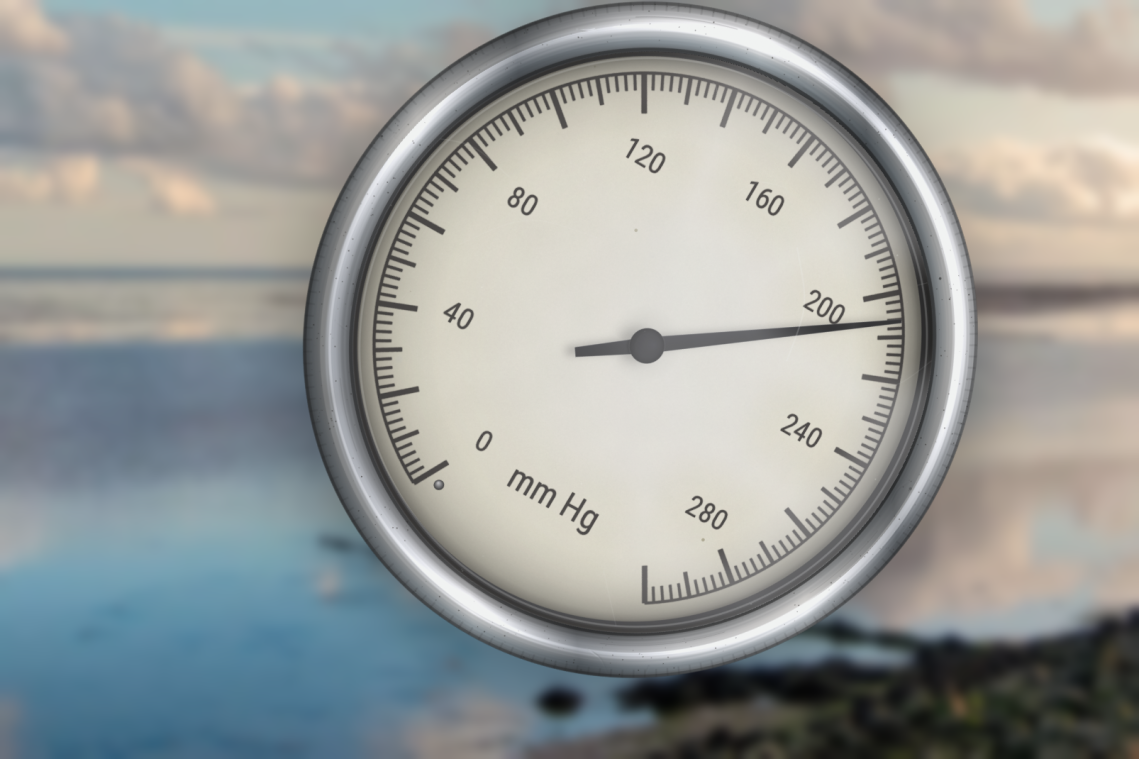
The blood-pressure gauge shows value=206 unit=mmHg
